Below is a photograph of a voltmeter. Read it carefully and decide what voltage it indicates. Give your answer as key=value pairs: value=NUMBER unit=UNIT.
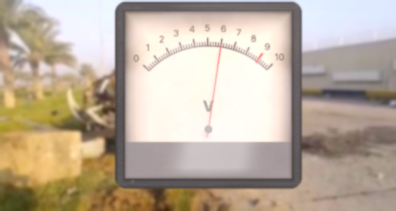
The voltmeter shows value=6 unit=V
